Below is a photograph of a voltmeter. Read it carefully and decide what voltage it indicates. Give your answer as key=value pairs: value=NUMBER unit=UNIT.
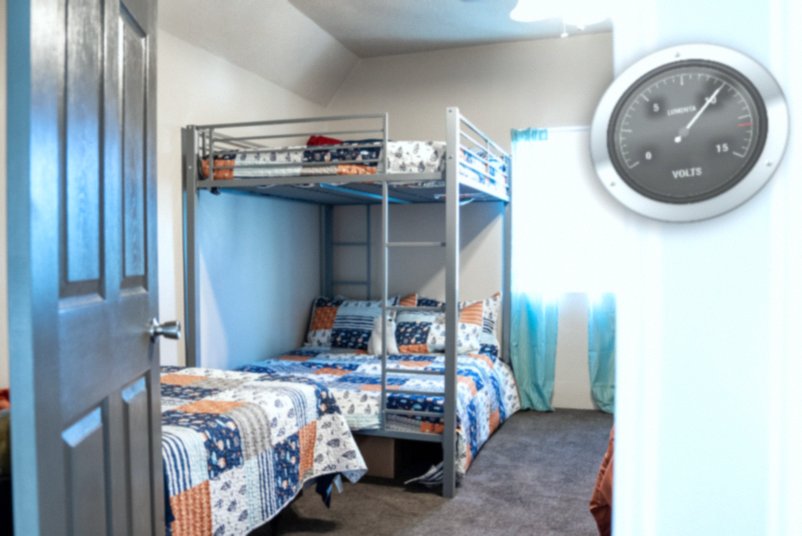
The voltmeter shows value=10 unit=V
